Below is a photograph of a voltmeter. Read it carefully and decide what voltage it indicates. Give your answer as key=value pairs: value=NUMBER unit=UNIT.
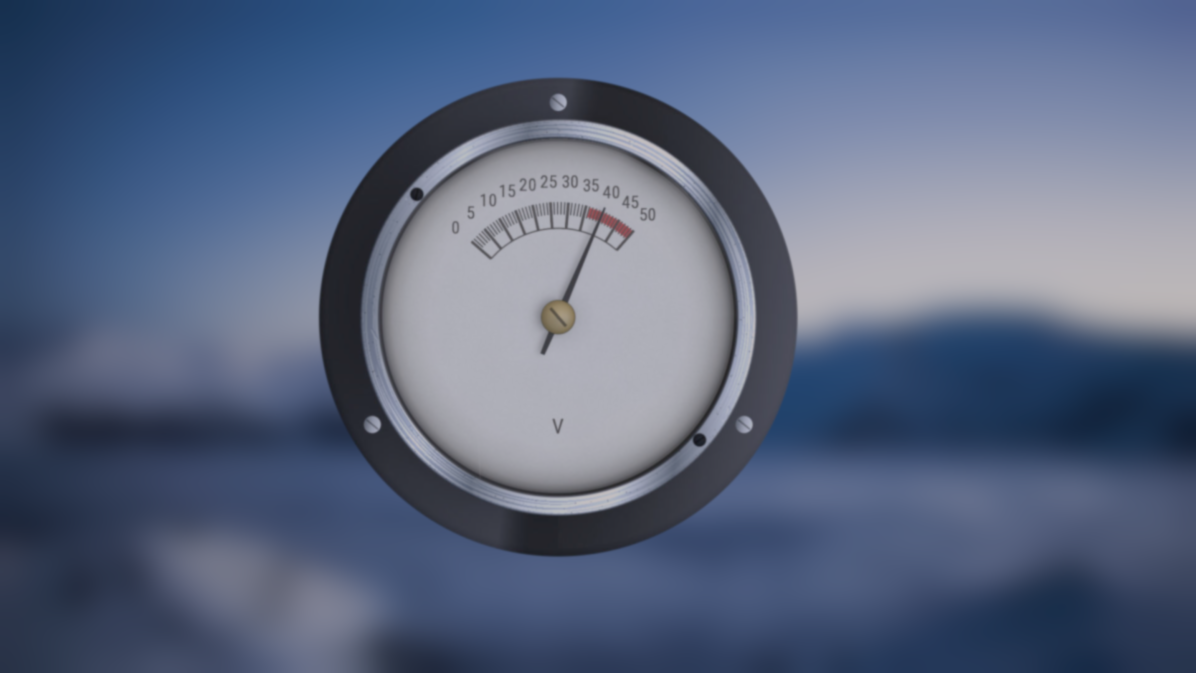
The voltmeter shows value=40 unit=V
